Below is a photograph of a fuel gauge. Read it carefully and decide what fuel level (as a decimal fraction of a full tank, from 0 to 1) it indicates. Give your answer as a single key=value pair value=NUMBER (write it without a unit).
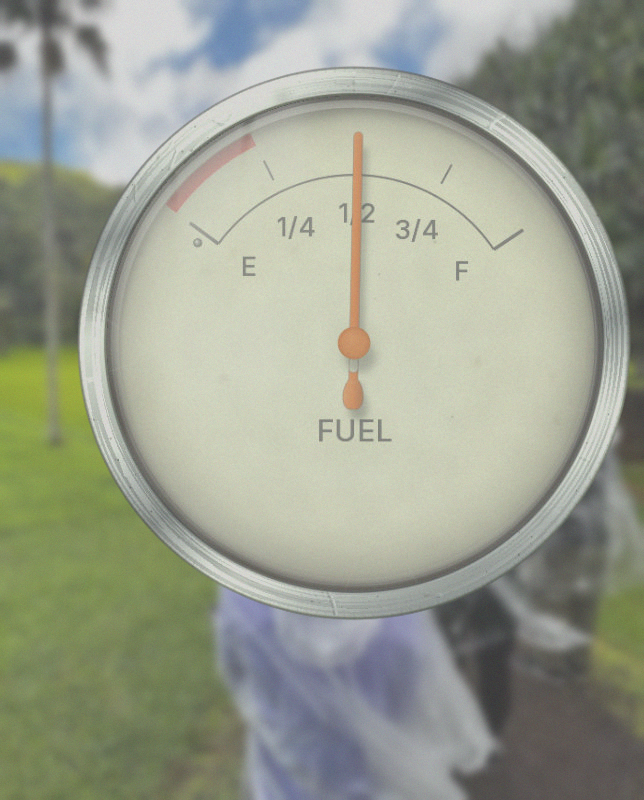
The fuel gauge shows value=0.5
